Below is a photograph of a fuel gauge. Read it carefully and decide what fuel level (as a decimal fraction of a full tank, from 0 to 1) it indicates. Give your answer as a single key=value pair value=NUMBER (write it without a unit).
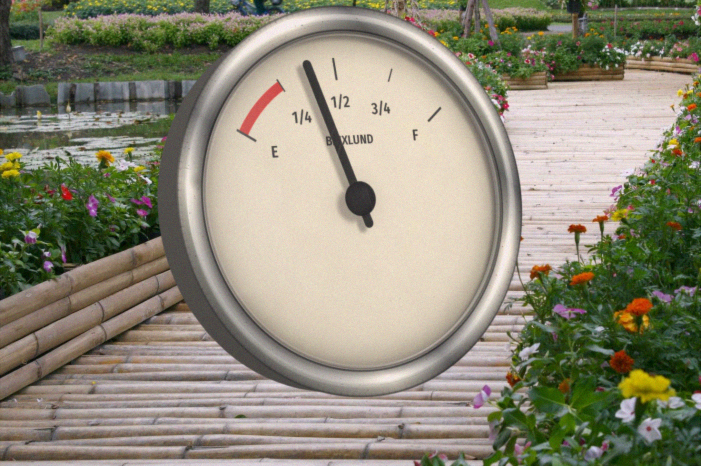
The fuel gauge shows value=0.375
